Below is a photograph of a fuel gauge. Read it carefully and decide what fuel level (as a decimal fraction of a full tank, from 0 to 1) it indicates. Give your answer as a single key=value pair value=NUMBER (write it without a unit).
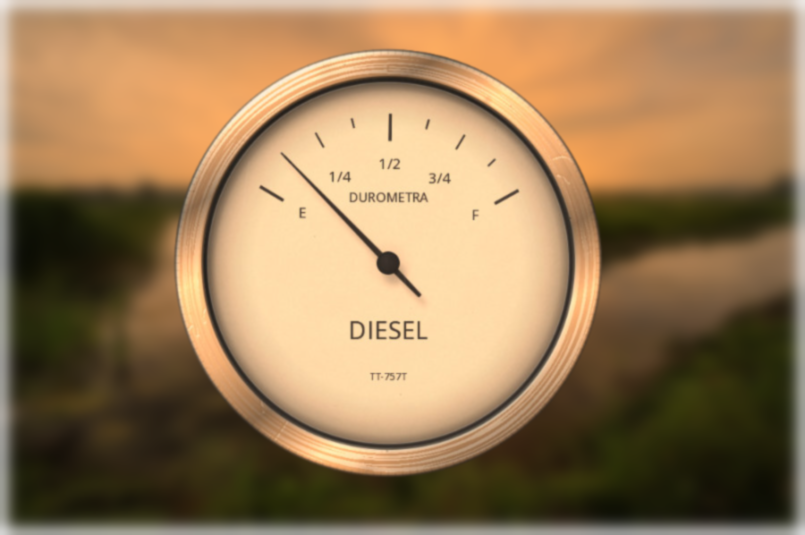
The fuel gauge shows value=0.125
